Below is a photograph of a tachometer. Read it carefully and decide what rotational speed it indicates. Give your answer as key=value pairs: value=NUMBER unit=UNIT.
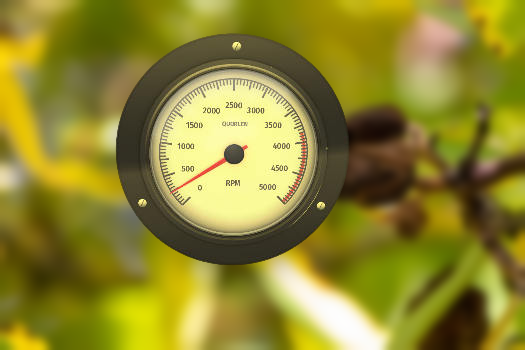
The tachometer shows value=250 unit=rpm
